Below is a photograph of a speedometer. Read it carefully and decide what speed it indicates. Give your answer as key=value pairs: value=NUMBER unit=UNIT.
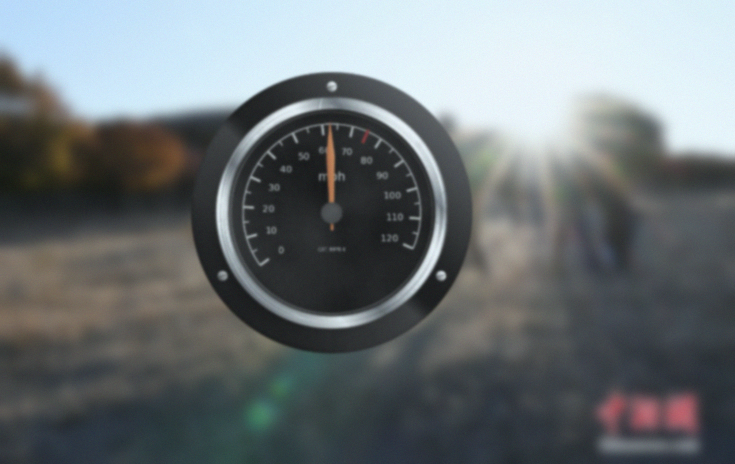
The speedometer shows value=62.5 unit=mph
